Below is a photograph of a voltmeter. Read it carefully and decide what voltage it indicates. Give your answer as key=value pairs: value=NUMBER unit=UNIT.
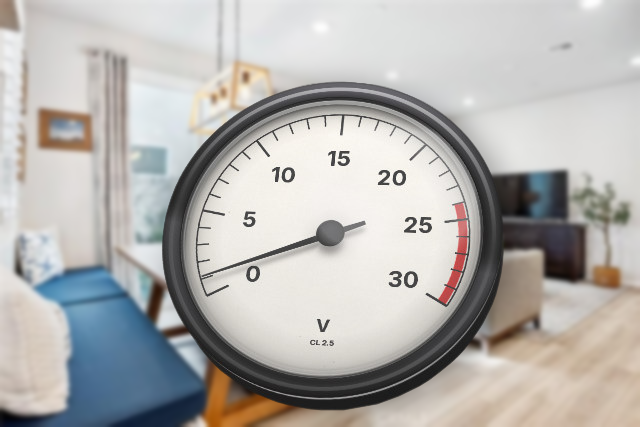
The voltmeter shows value=1 unit=V
